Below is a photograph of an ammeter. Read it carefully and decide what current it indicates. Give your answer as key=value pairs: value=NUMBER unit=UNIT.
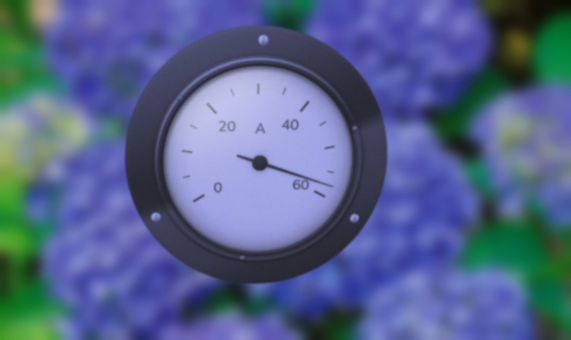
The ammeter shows value=57.5 unit=A
